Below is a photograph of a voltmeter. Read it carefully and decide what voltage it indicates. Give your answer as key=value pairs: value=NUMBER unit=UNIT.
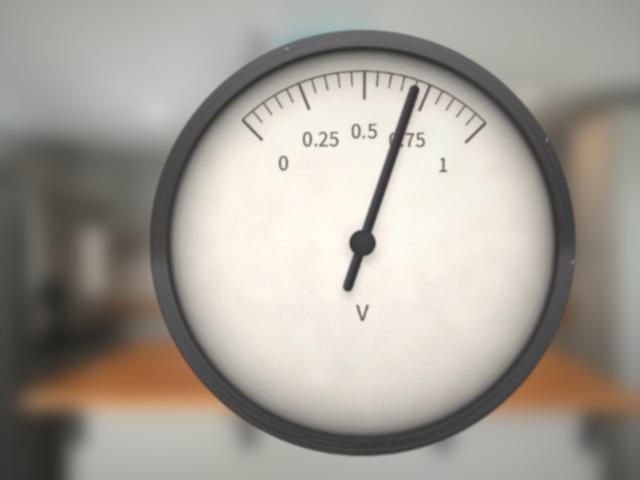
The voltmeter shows value=0.7 unit=V
